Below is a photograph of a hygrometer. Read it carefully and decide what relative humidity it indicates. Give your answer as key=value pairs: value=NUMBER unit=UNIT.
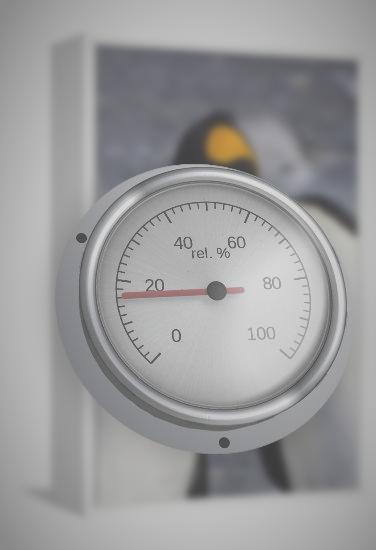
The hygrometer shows value=16 unit=%
